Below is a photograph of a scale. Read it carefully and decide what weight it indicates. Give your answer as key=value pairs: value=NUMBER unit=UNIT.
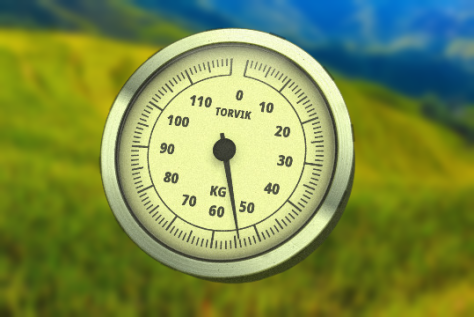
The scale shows value=54 unit=kg
